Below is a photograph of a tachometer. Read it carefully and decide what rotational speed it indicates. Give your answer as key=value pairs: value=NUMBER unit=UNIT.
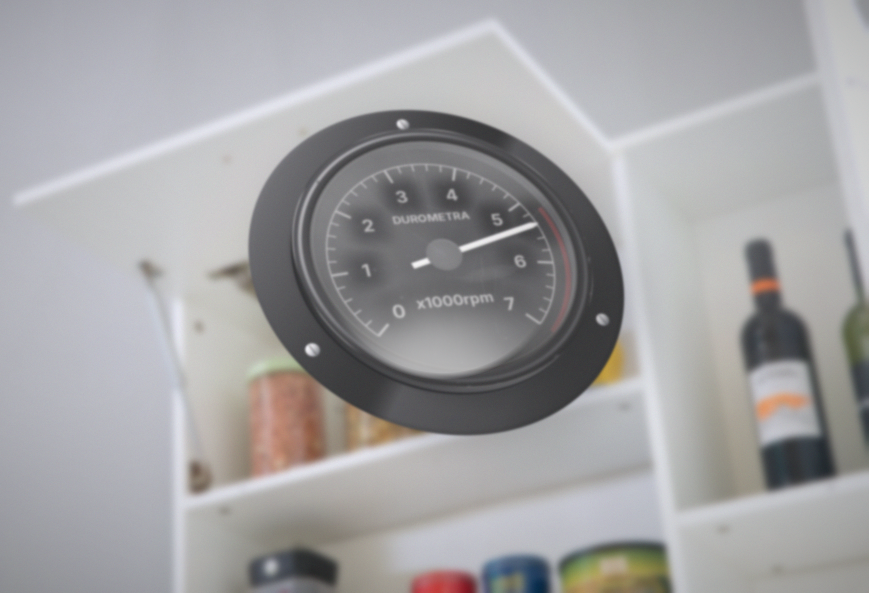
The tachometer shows value=5400 unit=rpm
